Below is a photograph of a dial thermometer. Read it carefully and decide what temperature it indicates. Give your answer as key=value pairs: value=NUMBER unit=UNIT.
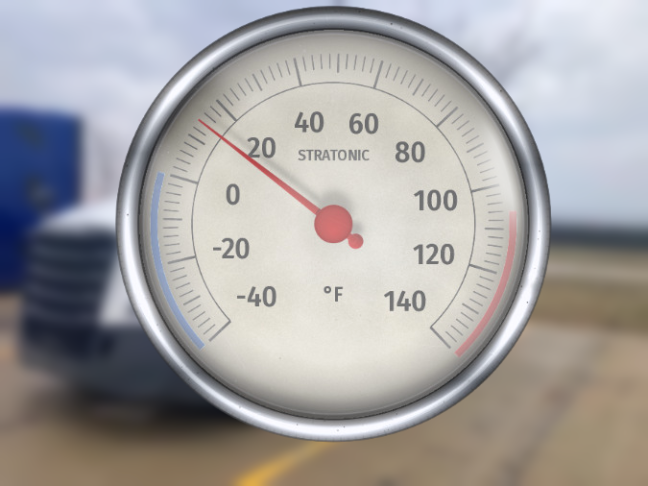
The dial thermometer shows value=14 unit=°F
